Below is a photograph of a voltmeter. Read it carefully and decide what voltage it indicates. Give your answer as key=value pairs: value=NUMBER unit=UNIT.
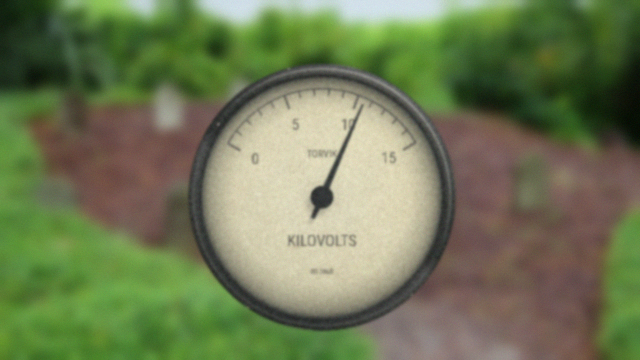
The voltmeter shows value=10.5 unit=kV
